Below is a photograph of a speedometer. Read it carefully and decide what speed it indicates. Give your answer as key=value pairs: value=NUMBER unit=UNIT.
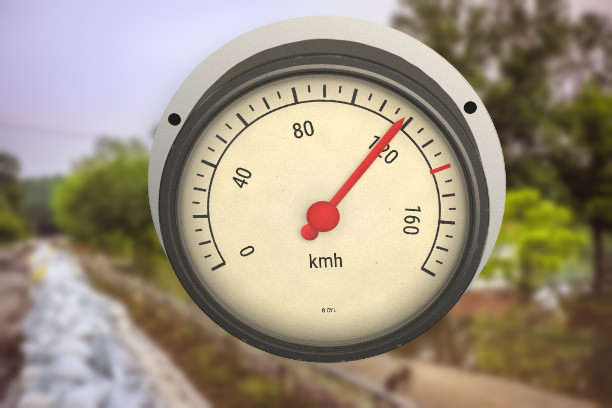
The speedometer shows value=117.5 unit=km/h
